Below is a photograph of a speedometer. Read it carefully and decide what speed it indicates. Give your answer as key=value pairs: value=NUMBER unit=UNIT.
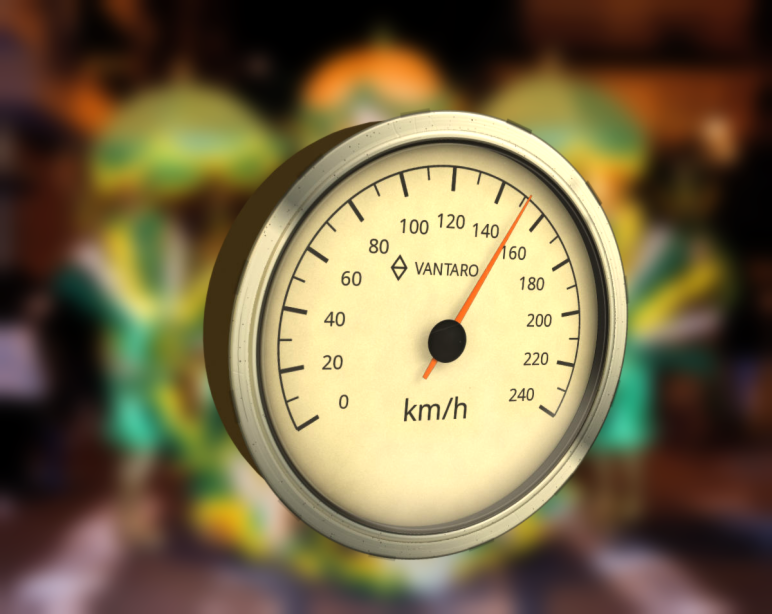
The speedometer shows value=150 unit=km/h
